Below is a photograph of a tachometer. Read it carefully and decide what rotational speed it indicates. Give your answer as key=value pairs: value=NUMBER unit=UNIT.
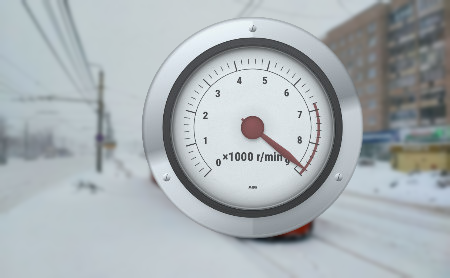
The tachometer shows value=8800 unit=rpm
